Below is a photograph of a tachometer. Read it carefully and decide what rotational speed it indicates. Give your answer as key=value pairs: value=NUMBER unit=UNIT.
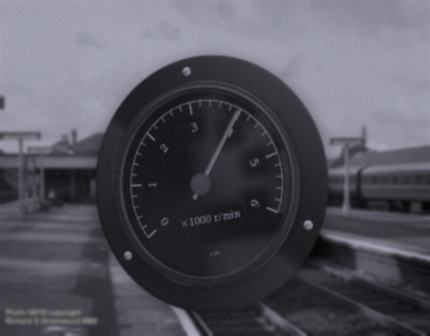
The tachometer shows value=4000 unit=rpm
